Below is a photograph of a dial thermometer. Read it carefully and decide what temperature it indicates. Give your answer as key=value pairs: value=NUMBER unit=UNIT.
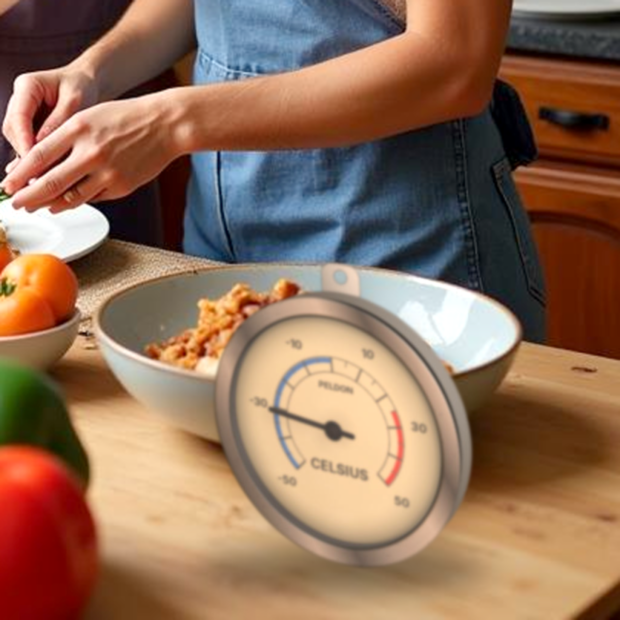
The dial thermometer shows value=-30 unit=°C
